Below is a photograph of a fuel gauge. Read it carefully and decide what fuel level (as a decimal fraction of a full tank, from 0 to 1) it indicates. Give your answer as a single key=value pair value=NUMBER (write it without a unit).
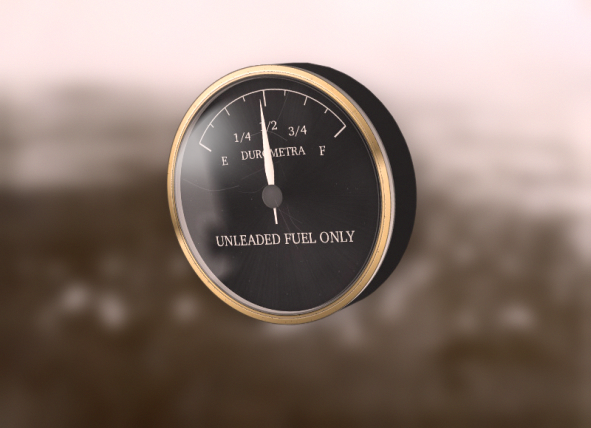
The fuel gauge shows value=0.5
